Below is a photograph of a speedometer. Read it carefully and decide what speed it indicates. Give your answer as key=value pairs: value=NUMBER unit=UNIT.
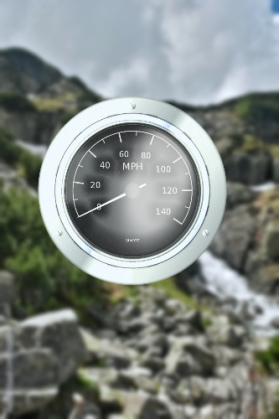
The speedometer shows value=0 unit=mph
